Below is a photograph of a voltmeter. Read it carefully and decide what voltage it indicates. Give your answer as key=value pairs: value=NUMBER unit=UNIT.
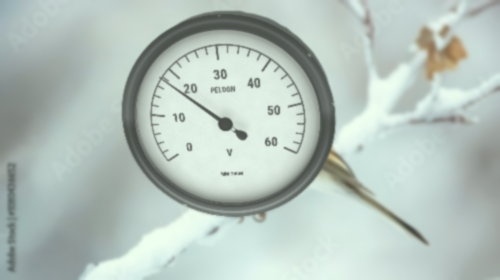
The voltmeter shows value=18 unit=V
